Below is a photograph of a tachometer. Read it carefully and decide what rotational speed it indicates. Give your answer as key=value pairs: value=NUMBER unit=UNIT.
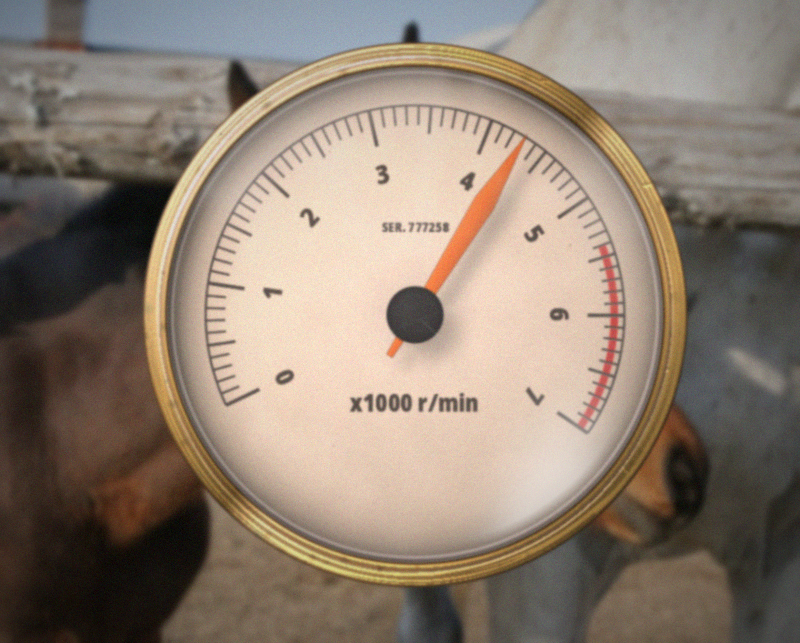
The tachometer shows value=4300 unit=rpm
